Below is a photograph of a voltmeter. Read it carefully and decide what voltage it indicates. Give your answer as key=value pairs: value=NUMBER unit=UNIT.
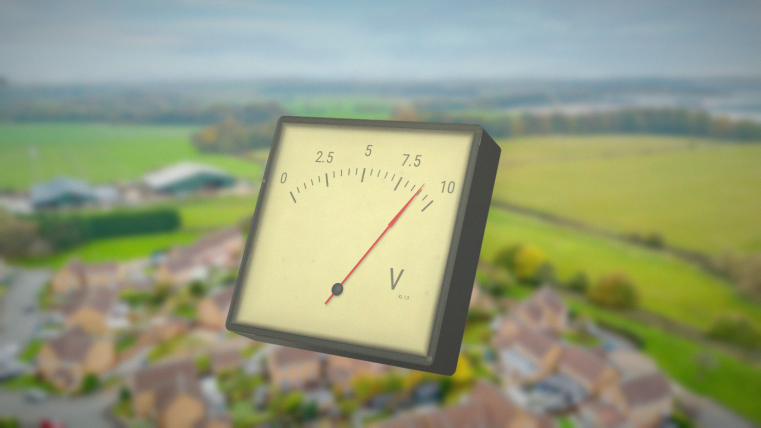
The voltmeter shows value=9 unit=V
